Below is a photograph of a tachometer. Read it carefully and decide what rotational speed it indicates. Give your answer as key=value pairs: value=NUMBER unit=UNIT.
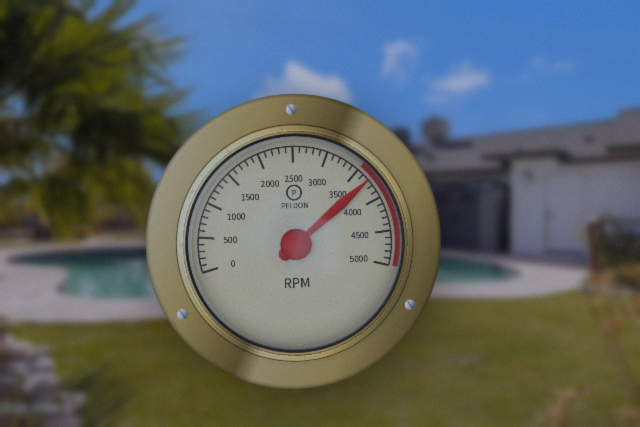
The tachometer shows value=3700 unit=rpm
